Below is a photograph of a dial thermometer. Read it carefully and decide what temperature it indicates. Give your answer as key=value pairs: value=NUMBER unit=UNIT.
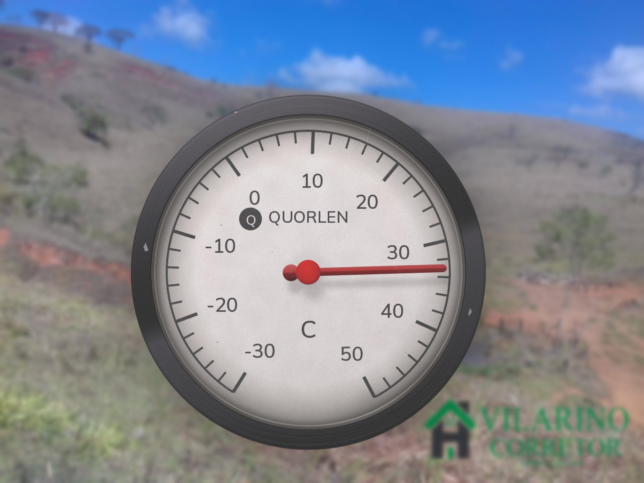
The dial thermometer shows value=33 unit=°C
